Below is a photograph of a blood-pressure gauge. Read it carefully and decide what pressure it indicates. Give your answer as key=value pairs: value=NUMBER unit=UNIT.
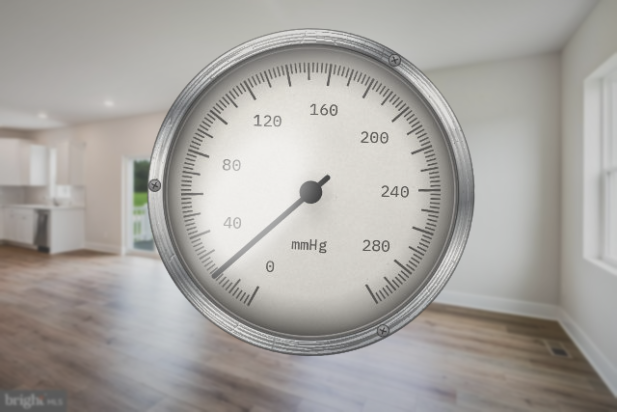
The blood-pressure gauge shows value=20 unit=mmHg
